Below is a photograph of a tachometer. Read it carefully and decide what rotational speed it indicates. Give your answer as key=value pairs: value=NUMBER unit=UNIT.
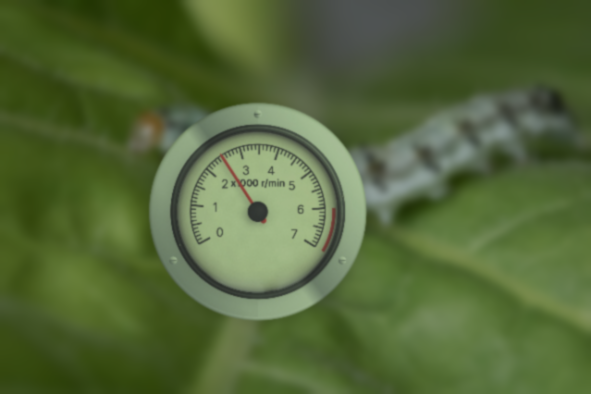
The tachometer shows value=2500 unit=rpm
